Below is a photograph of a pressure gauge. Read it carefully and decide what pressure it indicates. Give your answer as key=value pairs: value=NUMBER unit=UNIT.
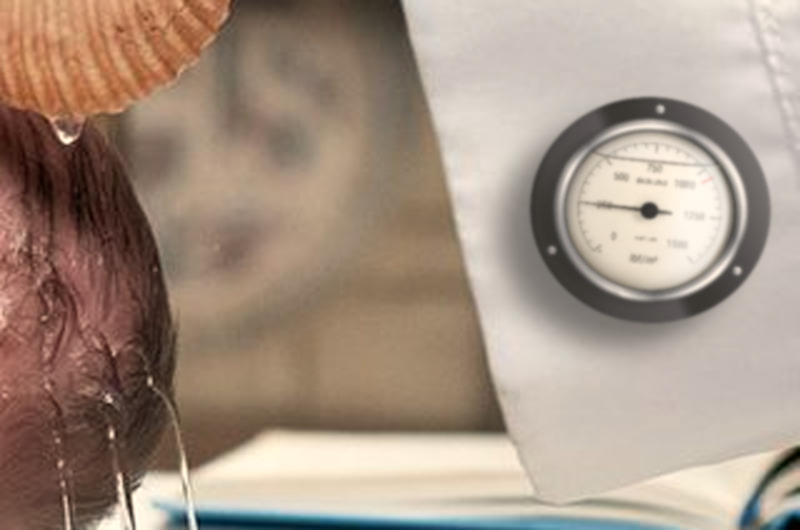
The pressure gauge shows value=250 unit=psi
